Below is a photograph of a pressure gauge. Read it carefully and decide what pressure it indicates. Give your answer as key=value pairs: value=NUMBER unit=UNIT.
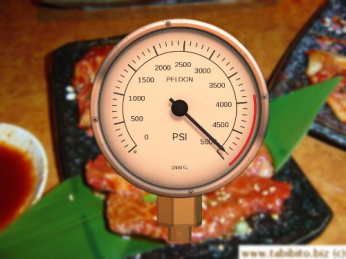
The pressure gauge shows value=4900 unit=psi
